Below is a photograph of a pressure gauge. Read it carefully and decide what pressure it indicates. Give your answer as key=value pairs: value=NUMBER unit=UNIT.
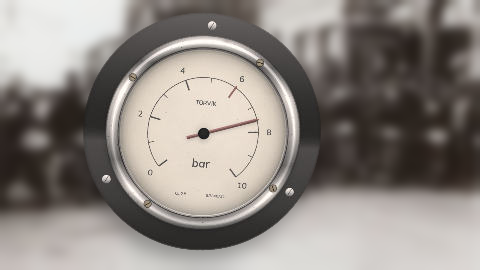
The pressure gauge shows value=7.5 unit=bar
